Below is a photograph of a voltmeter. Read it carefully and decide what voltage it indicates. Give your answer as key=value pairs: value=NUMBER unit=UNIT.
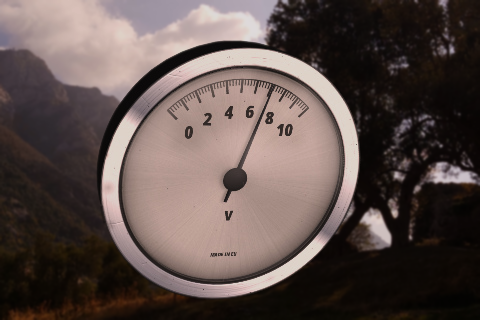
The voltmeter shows value=7 unit=V
